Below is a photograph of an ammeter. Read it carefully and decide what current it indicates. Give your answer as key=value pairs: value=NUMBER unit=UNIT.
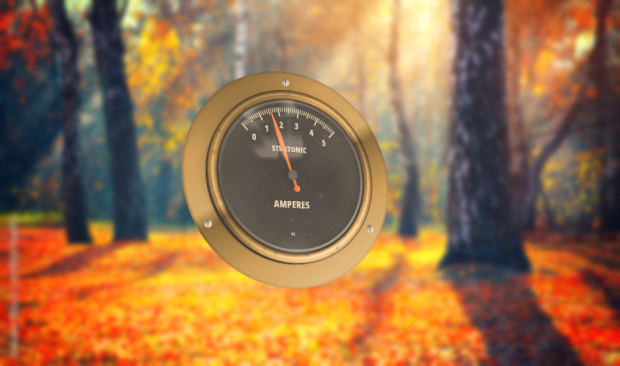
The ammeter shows value=1.5 unit=A
